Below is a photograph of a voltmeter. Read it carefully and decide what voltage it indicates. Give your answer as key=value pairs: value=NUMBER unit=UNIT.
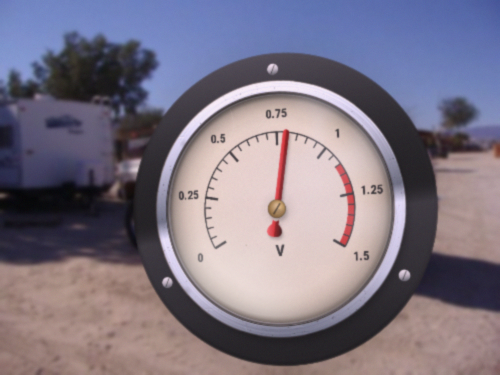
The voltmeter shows value=0.8 unit=V
